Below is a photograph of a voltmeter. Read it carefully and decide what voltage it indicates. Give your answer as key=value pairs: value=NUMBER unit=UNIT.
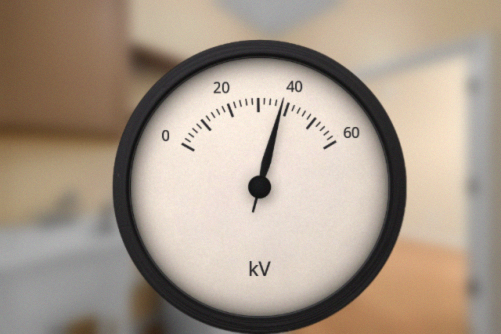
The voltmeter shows value=38 unit=kV
